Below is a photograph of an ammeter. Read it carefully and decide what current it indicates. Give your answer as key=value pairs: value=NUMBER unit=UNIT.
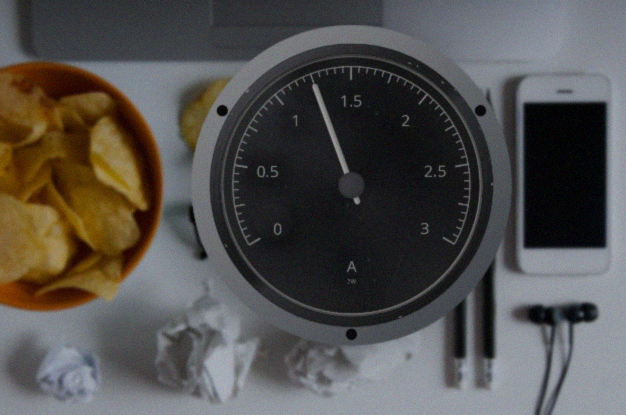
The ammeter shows value=1.25 unit=A
